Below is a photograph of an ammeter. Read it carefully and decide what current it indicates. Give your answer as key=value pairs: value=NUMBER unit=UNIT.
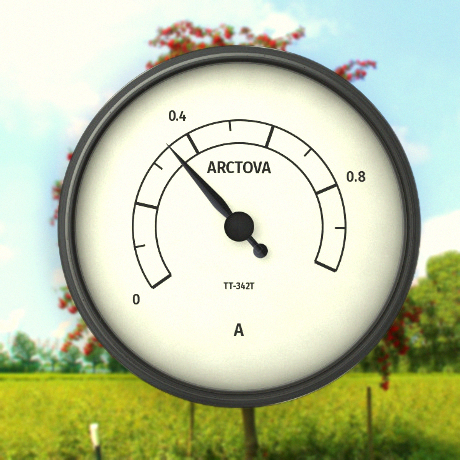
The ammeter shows value=0.35 unit=A
